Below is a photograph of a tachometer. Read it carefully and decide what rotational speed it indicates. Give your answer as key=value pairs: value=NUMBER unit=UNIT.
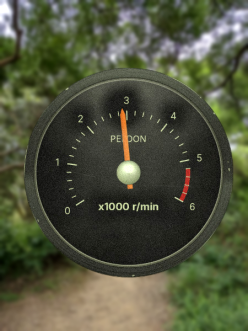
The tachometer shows value=2900 unit=rpm
